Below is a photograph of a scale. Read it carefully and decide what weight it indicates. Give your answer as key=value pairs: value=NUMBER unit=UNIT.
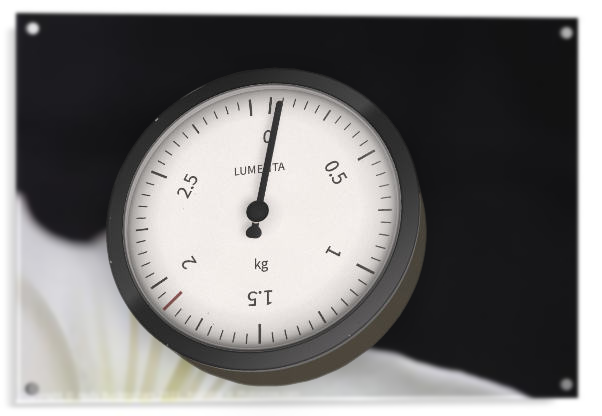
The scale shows value=0.05 unit=kg
